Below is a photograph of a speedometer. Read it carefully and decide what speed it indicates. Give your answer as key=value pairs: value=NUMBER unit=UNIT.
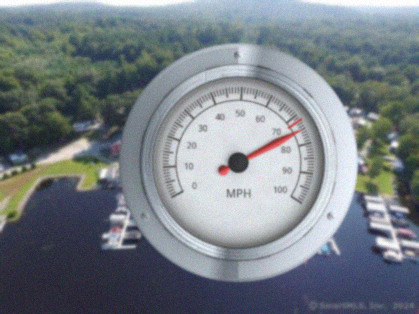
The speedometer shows value=75 unit=mph
